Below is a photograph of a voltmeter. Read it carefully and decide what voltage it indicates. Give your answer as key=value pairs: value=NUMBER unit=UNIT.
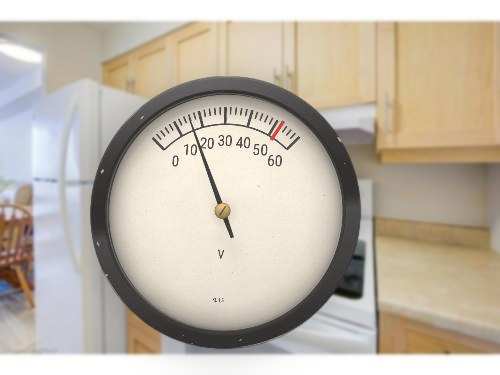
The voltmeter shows value=16 unit=V
